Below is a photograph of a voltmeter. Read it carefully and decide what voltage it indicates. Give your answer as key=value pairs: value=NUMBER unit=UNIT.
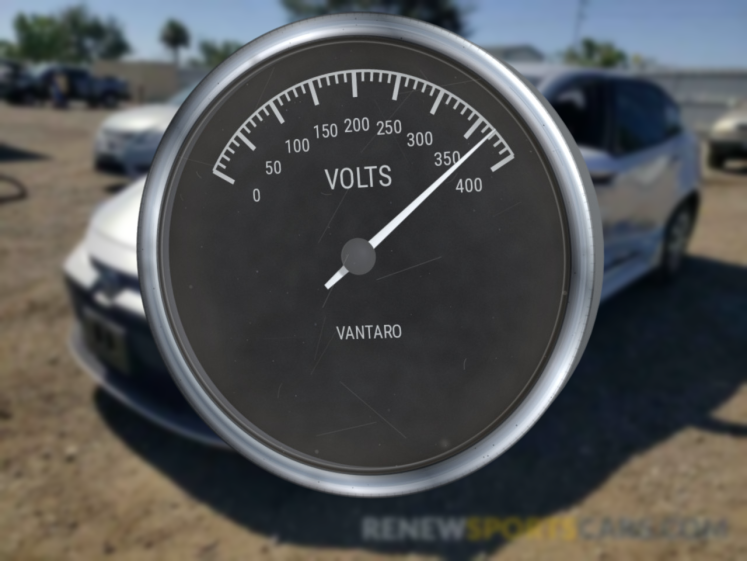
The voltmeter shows value=370 unit=V
